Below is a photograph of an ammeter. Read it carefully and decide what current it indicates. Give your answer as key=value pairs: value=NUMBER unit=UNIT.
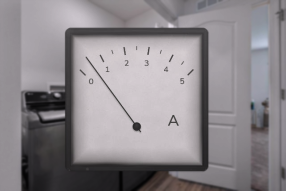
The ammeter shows value=0.5 unit=A
